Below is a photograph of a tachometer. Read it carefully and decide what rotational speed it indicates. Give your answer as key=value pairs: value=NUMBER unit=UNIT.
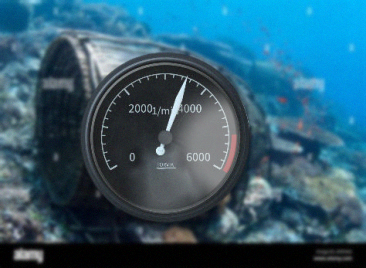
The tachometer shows value=3500 unit=rpm
